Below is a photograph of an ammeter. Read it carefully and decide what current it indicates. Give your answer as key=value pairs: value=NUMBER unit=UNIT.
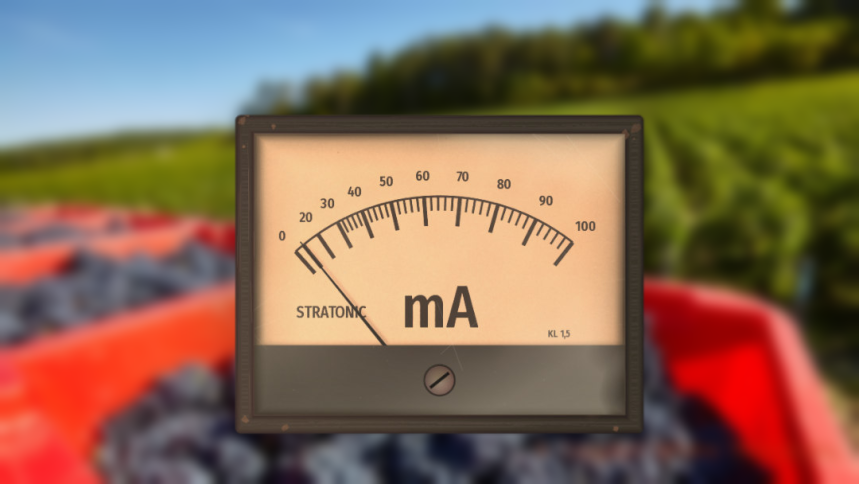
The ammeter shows value=10 unit=mA
